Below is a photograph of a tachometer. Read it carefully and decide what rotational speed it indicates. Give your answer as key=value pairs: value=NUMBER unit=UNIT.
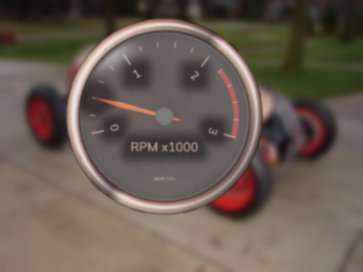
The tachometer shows value=400 unit=rpm
